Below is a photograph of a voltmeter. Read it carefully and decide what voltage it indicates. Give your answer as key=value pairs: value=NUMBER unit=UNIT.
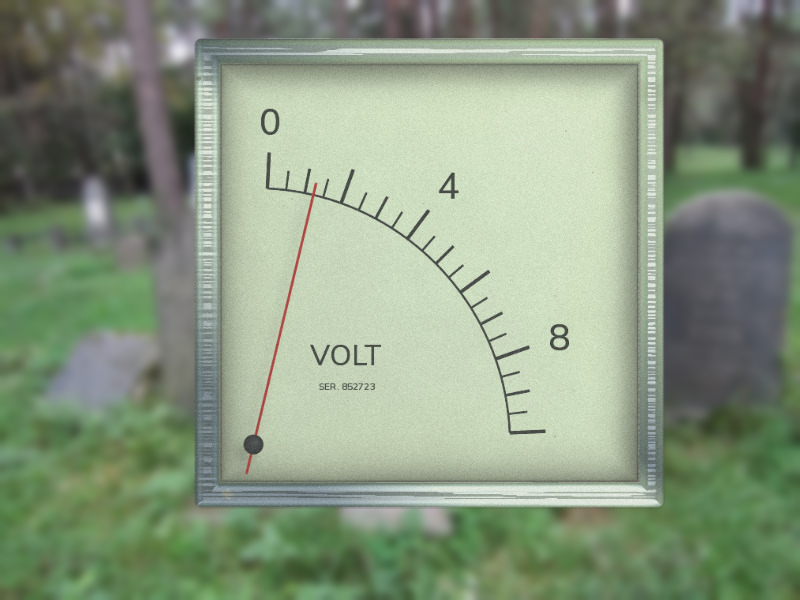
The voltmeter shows value=1.25 unit=V
